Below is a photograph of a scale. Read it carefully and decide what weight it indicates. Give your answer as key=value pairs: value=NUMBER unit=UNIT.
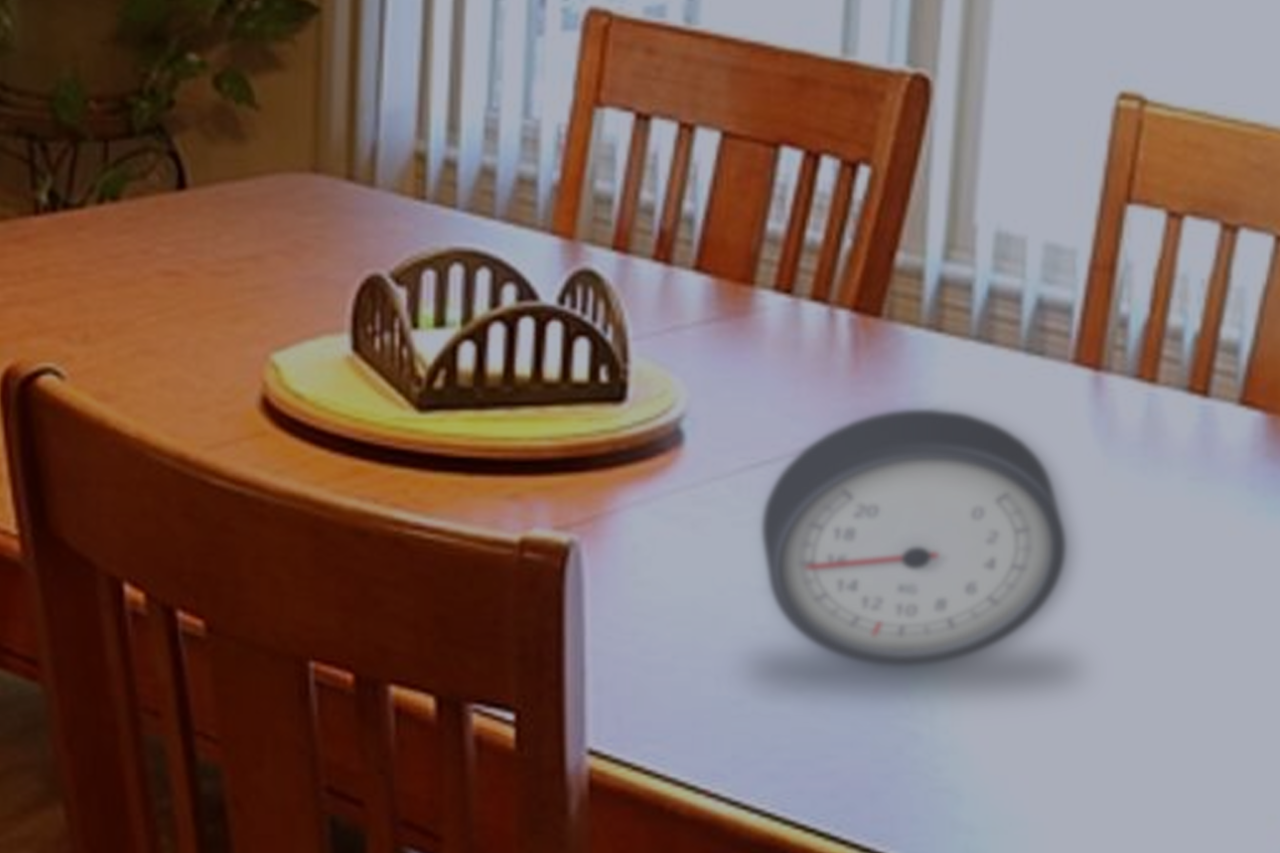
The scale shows value=16 unit=kg
